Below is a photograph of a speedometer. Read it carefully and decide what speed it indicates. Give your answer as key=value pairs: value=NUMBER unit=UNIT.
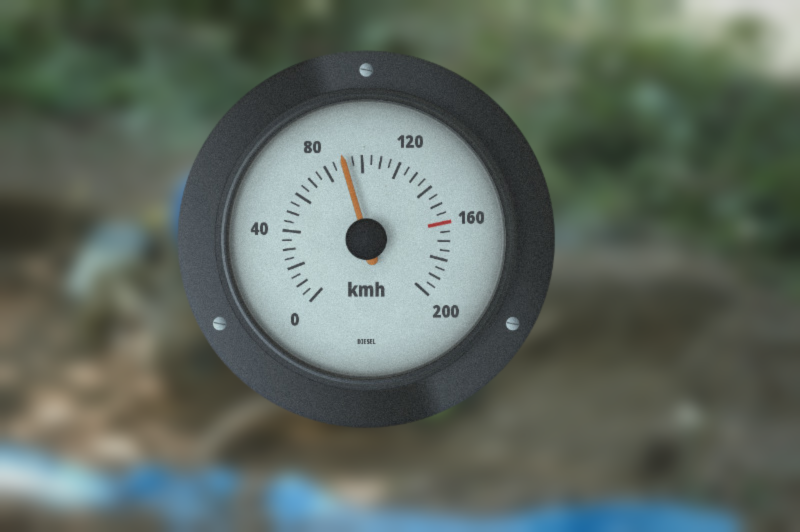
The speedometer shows value=90 unit=km/h
